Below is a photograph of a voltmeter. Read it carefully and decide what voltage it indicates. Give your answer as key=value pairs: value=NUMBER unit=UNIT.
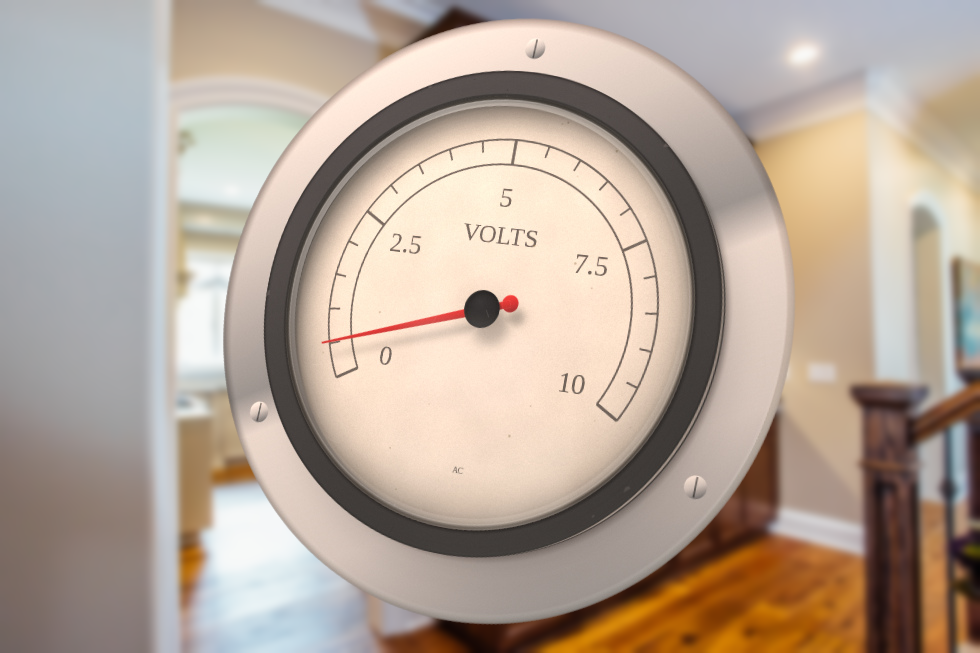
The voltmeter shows value=0.5 unit=V
